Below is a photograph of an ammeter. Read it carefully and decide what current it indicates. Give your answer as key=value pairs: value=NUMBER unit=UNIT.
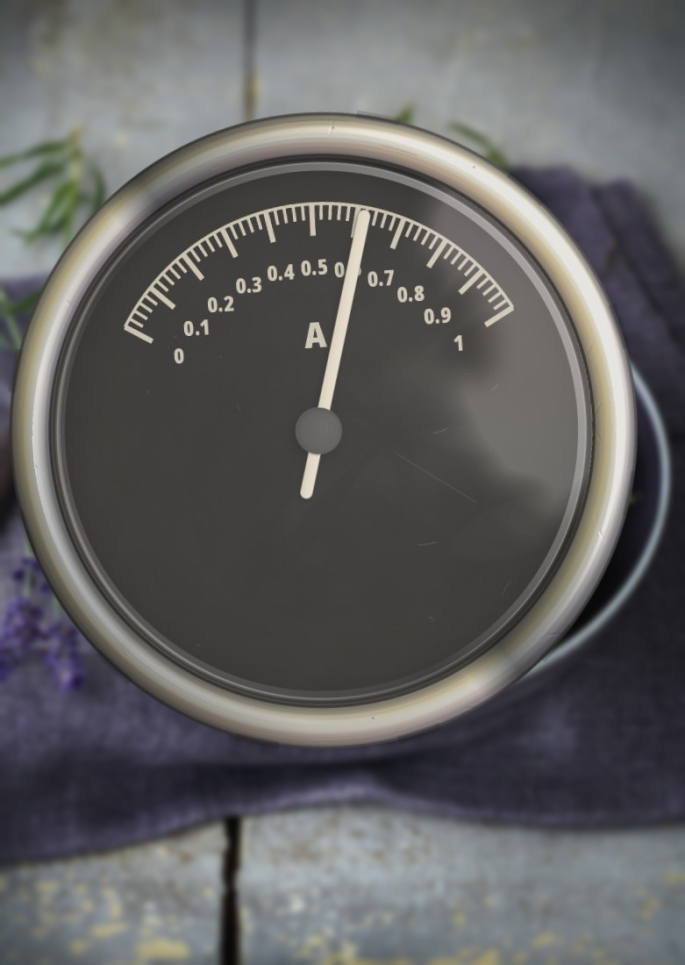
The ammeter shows value=0.62 unit=A
